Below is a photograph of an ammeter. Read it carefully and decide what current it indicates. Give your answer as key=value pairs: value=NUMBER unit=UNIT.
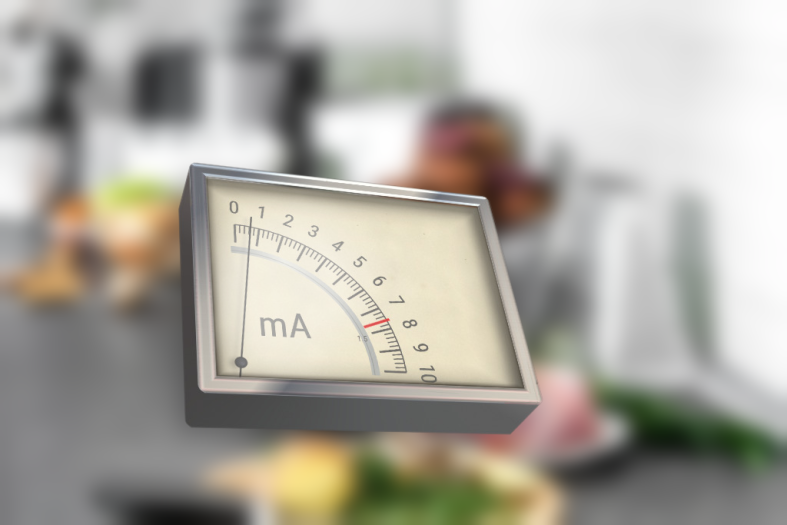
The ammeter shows value=0.6 unit=mA
